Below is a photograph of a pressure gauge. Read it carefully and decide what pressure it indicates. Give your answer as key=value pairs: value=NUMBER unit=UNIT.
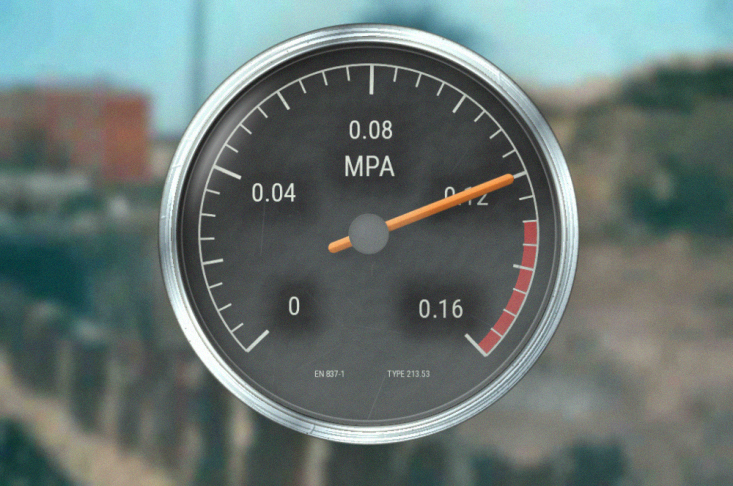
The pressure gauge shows value=0.12 unit=MPa
